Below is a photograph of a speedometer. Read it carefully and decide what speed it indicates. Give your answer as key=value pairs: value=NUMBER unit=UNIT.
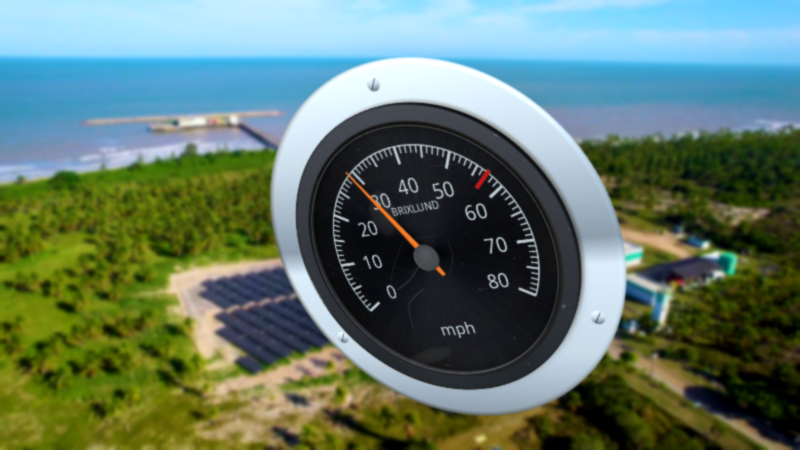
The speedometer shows value=30 unit=mph
